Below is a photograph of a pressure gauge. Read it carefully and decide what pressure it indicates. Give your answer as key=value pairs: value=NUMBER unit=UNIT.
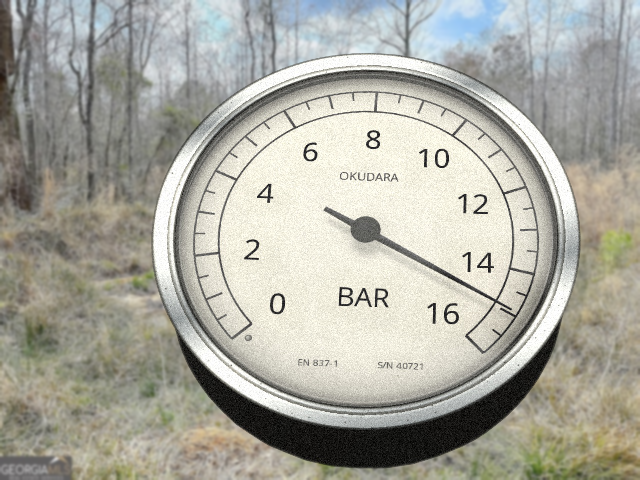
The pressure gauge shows value=15 unit=bar
